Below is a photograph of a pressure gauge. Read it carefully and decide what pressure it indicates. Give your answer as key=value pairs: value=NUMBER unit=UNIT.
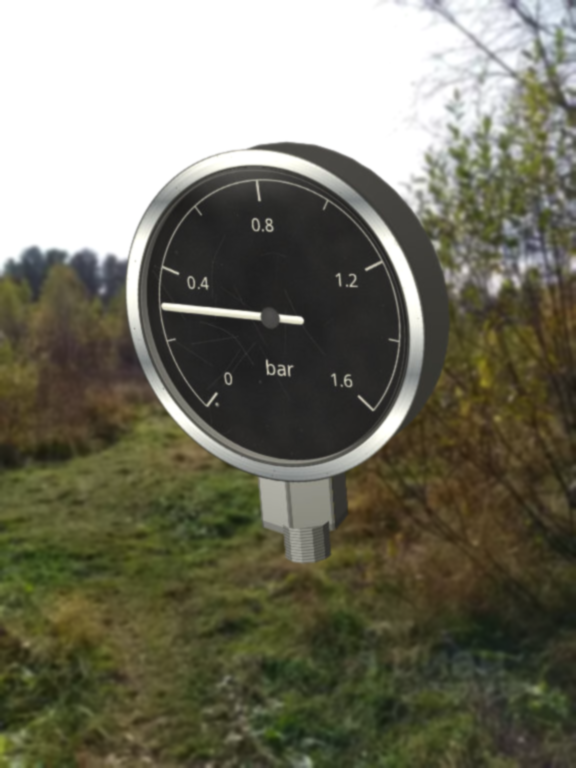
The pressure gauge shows value=0.3 unit=bar
